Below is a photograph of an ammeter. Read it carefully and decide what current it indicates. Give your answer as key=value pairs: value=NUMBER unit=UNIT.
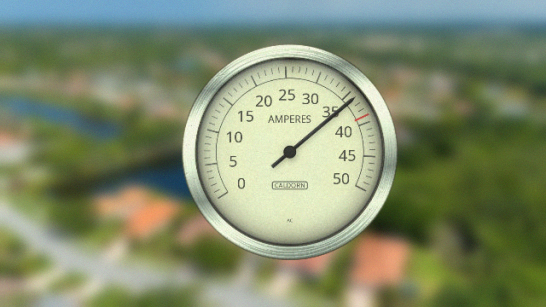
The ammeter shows value=36 unit=A
